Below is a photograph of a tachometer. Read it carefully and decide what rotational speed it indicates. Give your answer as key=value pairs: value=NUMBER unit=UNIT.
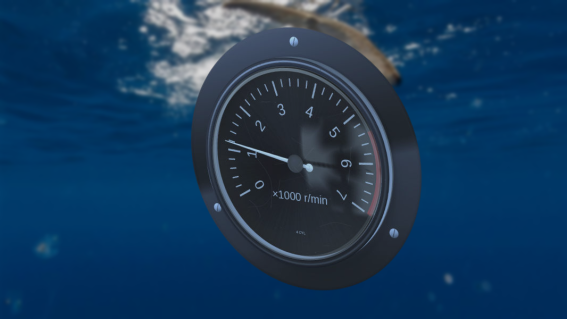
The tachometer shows value=1200 unit=rpm
